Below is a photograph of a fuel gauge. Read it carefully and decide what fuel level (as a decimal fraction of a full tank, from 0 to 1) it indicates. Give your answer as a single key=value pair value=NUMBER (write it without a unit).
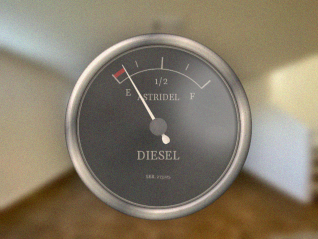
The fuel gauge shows value=0.125
